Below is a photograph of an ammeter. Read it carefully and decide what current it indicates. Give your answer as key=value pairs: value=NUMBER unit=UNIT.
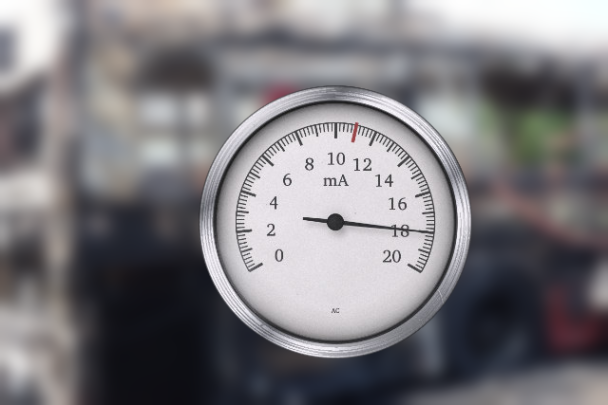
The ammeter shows value=18 unit=mA
